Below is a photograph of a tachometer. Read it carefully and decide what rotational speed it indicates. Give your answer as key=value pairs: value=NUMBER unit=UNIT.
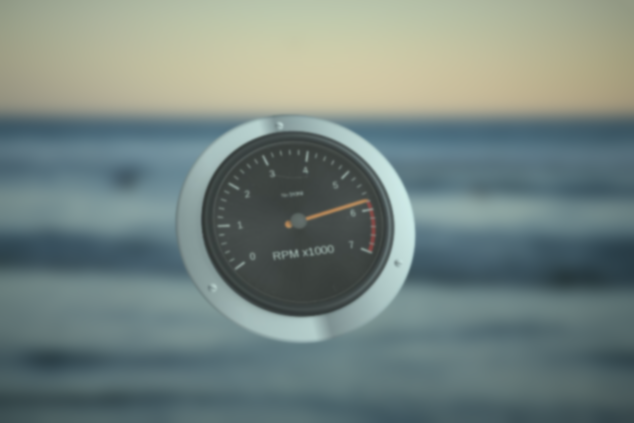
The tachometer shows value=5800 unit=rpm
